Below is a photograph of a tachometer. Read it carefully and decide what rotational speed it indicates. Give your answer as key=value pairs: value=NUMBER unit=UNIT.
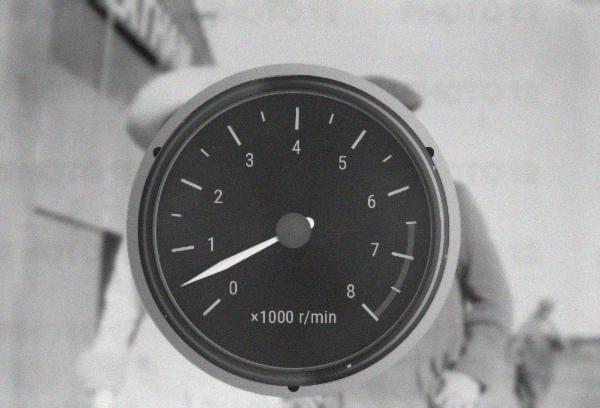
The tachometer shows value=500 unit=rpm
